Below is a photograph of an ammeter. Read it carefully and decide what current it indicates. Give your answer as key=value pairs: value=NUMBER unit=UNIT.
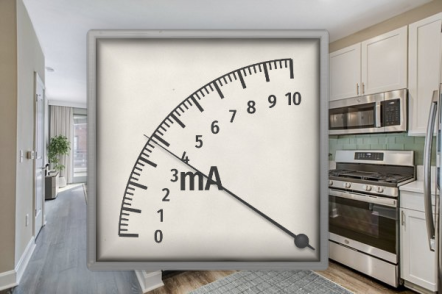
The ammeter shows value=3.8 unit=mA
